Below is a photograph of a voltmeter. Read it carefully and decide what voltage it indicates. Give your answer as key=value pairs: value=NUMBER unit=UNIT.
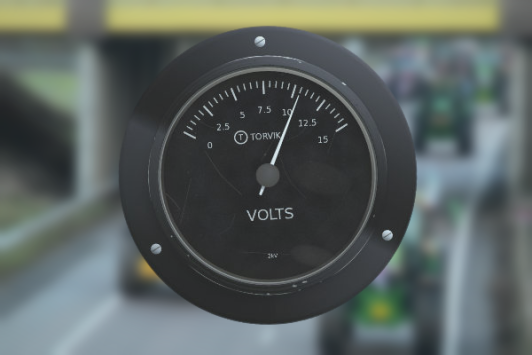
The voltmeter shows value=10.5 unit=V
